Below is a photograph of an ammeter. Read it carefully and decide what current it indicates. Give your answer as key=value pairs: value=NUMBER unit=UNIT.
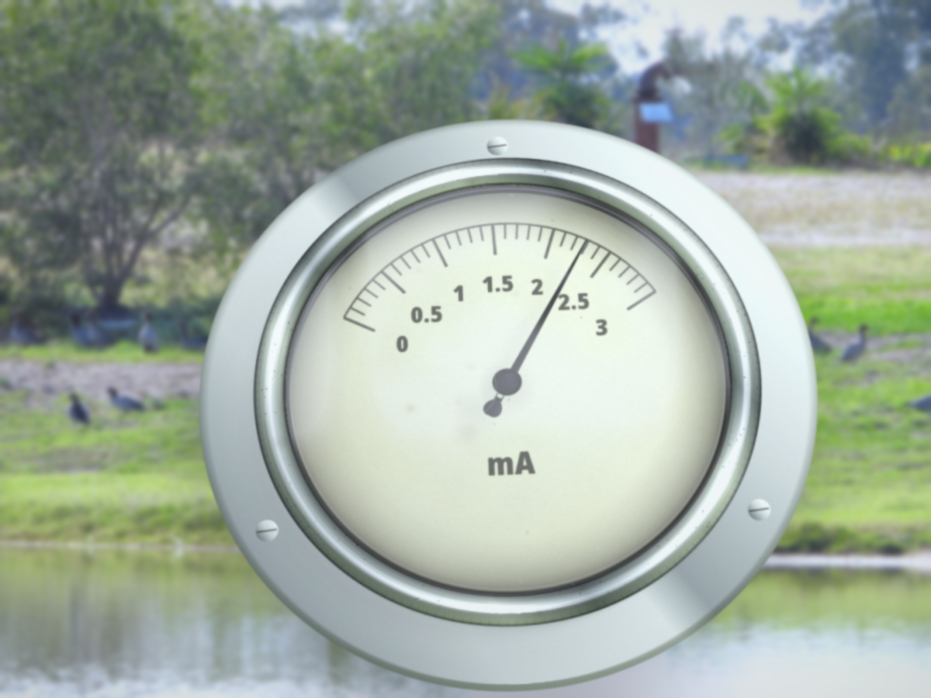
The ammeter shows value=2.3 unit=mA
